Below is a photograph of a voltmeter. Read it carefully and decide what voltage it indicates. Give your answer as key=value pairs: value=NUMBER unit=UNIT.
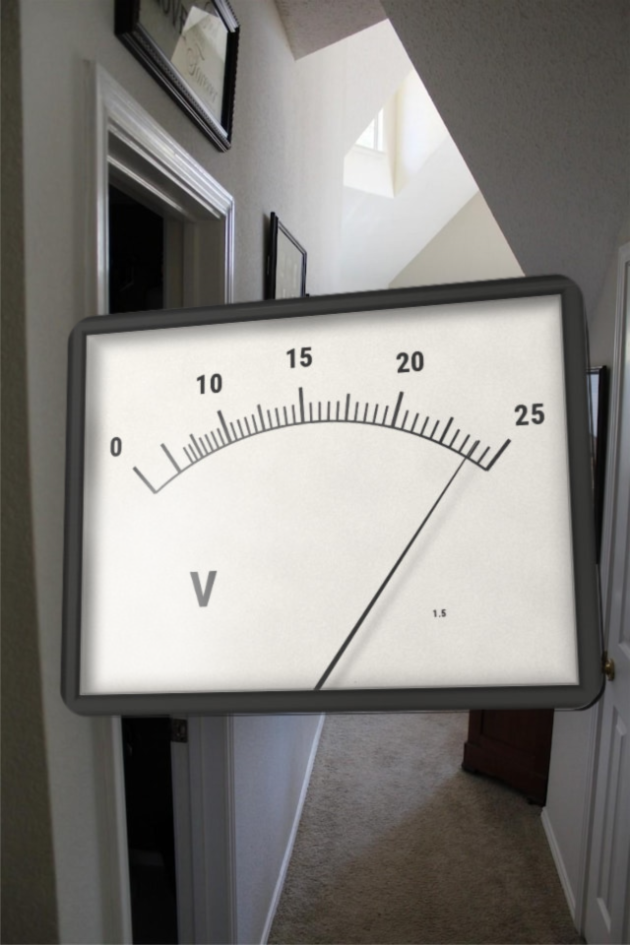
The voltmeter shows value=24 unit=V
